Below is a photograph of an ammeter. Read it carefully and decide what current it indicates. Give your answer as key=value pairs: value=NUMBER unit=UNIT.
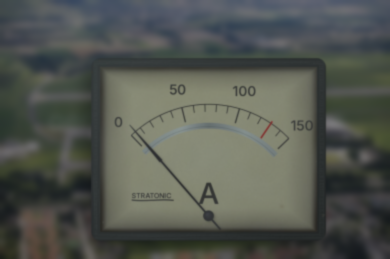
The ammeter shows value=5 unit=A
